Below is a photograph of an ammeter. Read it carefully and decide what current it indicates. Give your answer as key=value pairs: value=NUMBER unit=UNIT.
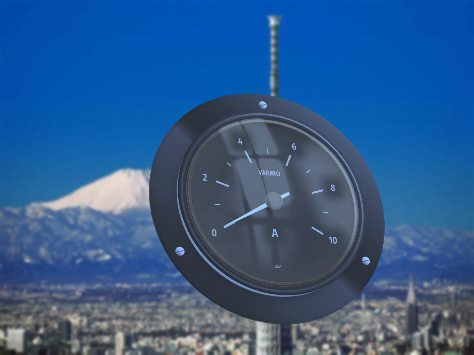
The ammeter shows value=0 unit=A
